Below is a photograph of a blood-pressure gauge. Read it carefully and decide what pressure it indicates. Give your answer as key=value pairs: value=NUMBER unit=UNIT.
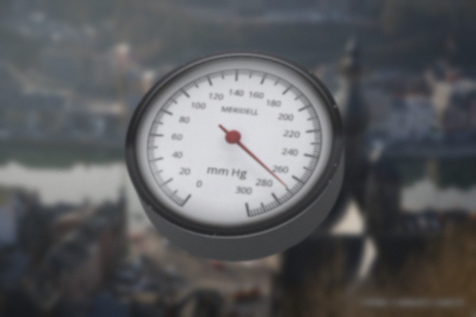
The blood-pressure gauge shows value=270 unit=mmHg
